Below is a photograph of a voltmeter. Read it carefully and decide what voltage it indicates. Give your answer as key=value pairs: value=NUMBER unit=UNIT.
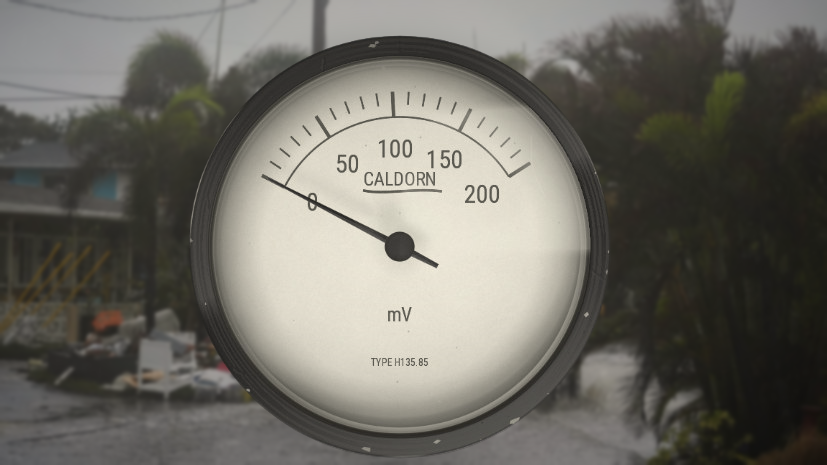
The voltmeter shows value=0 unit=mV
